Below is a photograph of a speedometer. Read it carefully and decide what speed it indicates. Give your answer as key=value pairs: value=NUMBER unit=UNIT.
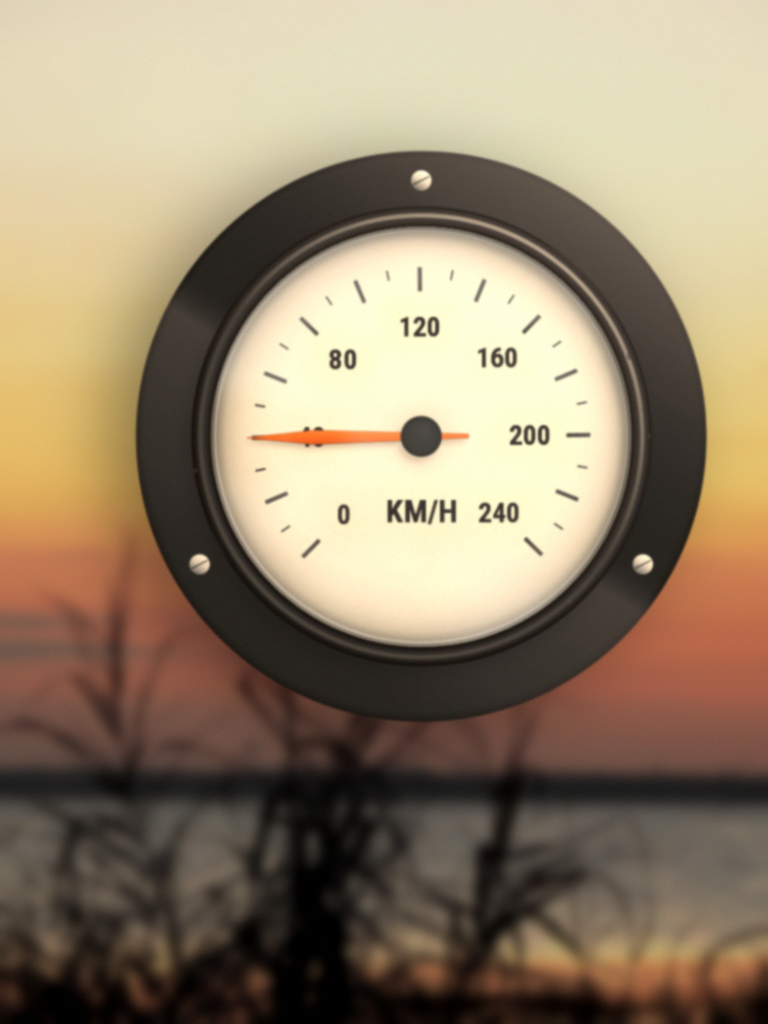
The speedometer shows value=40 unit=km/h
